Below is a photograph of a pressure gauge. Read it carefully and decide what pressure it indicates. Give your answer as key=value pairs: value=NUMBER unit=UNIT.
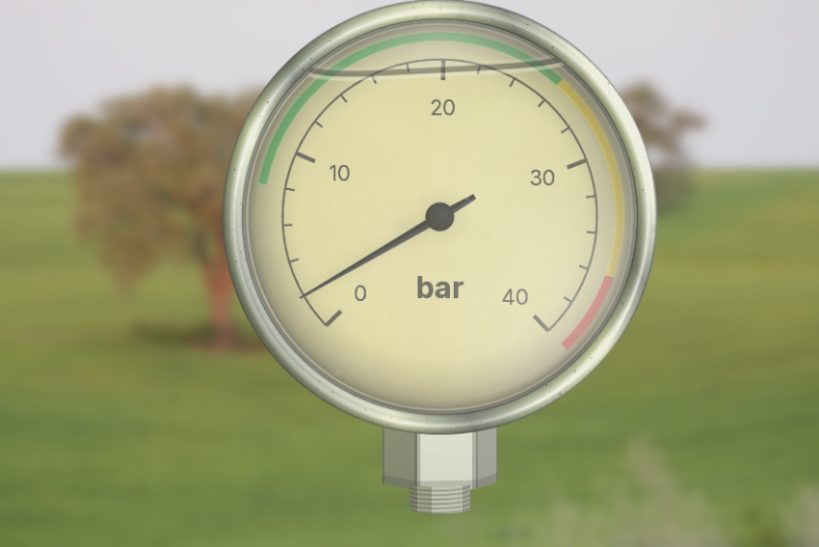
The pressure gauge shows value=2 unit=bar
